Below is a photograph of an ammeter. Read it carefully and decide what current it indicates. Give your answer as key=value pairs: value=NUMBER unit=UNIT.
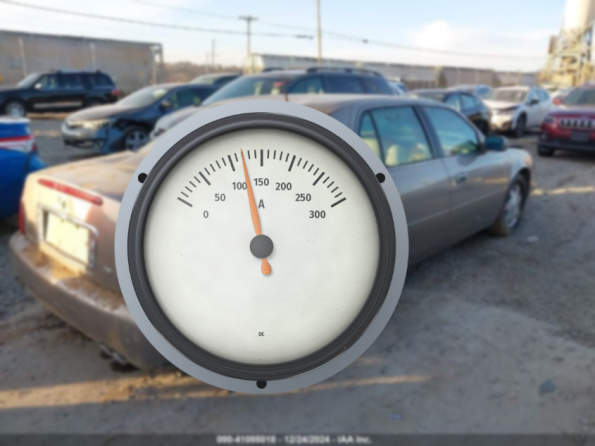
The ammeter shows value=120 unit=A
